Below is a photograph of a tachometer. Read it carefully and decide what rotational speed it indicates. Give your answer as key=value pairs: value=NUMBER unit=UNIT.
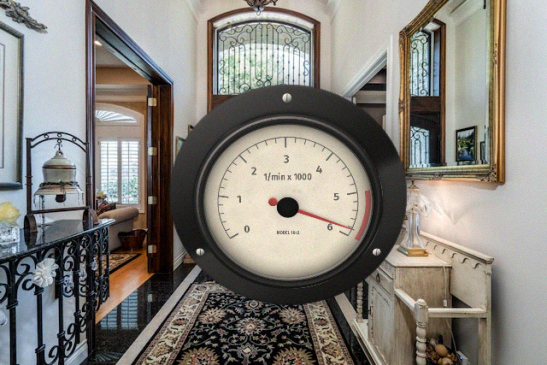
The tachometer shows value=5800 unit=rpm
